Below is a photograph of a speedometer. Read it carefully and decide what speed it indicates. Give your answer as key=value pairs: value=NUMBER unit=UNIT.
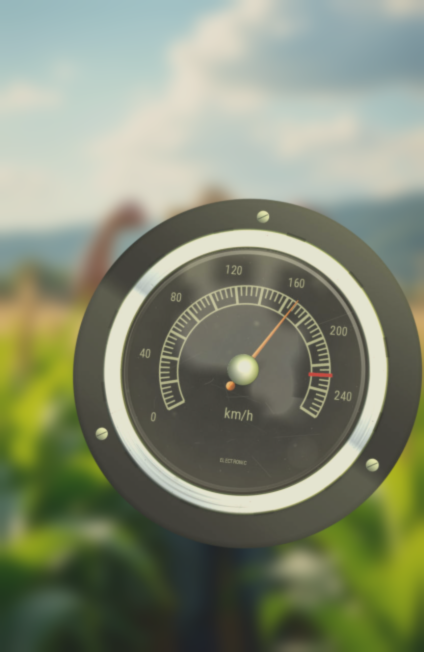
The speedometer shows value=168 unit=km/h
